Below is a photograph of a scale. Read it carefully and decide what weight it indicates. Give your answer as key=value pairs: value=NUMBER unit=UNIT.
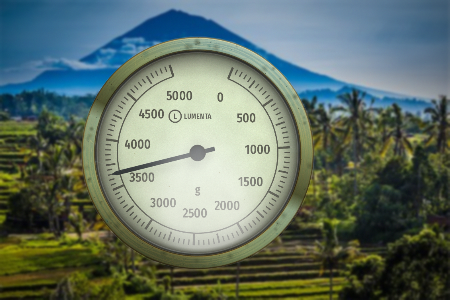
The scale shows value=3650 unit=g
